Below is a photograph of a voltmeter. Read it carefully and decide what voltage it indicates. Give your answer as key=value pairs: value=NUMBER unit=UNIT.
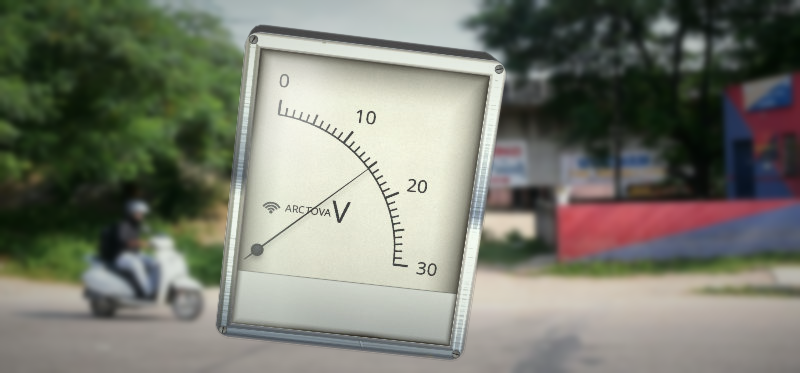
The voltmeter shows value=15 unit=V
